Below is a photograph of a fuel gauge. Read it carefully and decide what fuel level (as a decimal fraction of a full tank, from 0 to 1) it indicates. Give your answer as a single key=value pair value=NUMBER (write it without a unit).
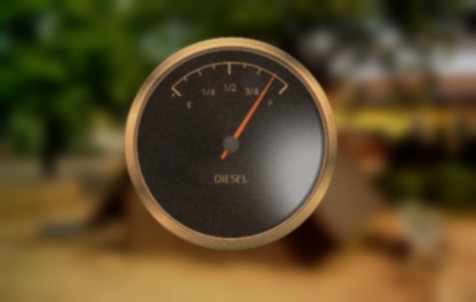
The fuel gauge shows value=0.875
